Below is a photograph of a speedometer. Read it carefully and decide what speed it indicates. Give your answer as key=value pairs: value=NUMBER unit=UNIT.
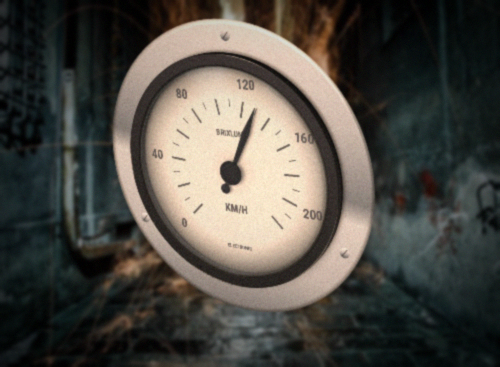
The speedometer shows value=130 unit=km/h
